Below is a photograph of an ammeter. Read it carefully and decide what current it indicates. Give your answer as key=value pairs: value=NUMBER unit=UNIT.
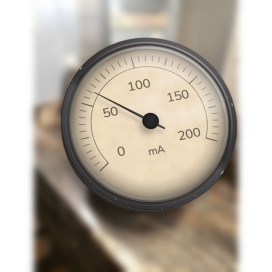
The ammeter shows value=60 unit=mA
